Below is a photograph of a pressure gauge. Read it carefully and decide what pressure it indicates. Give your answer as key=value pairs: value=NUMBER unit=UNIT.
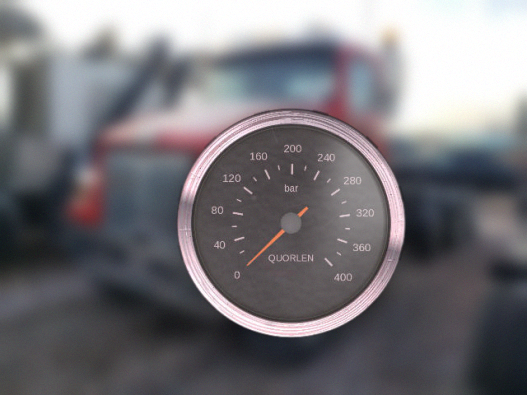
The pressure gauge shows value=0 unit=bar
